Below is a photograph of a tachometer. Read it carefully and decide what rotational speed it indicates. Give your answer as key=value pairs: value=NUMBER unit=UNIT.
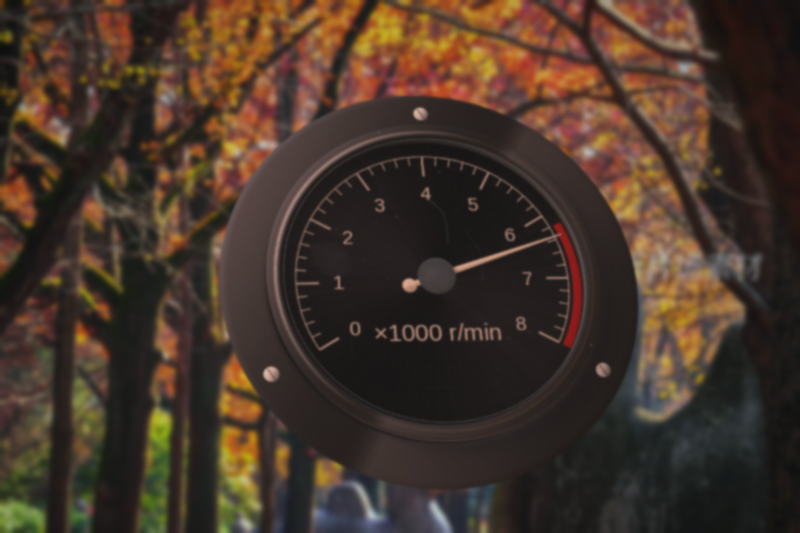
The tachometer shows value=6400 unit=rpm
